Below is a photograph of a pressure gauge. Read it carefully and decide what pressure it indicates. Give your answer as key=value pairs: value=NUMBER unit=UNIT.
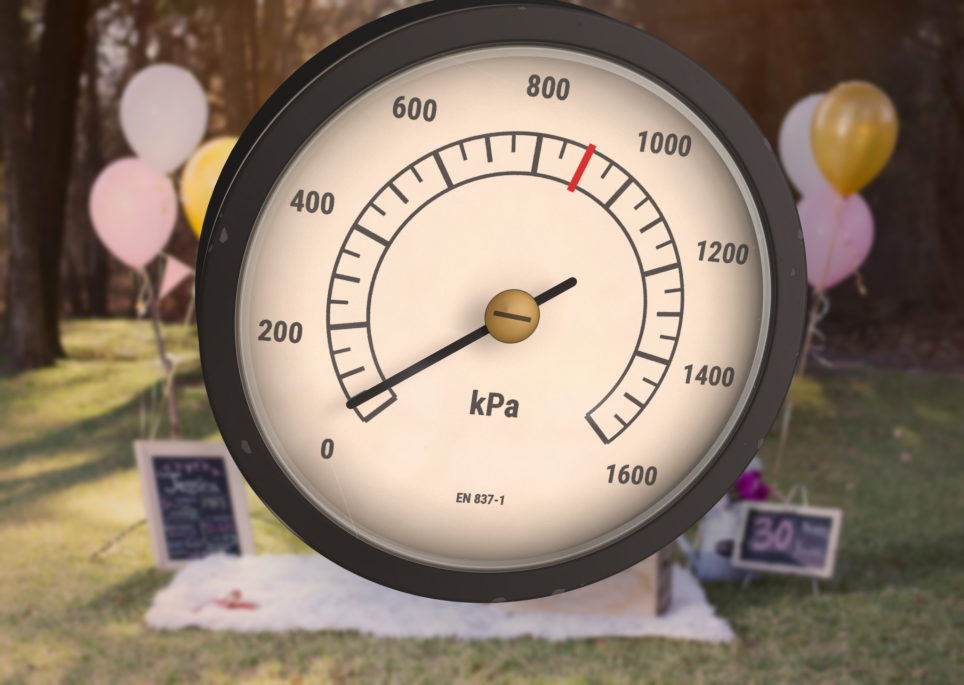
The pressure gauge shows value=50 unit=kPa
